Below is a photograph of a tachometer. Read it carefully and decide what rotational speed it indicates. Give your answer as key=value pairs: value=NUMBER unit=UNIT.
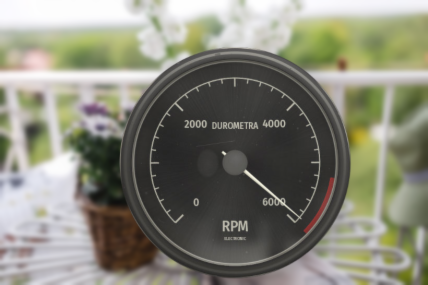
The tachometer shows value=5900 unit=rpm
